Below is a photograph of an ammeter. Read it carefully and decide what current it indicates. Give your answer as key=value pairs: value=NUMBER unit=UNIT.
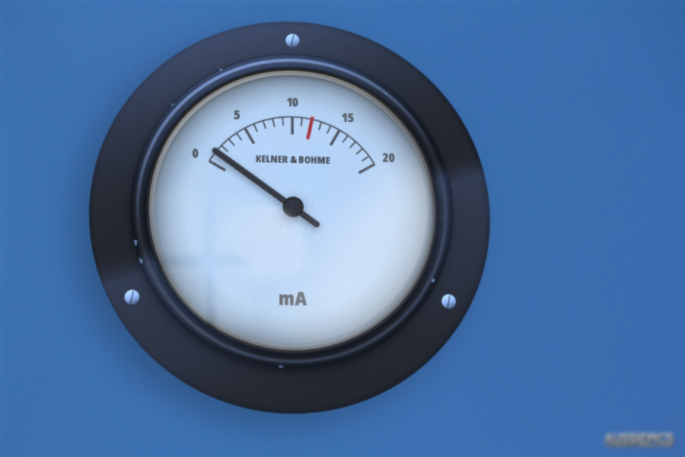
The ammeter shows value=1 unit=mA
